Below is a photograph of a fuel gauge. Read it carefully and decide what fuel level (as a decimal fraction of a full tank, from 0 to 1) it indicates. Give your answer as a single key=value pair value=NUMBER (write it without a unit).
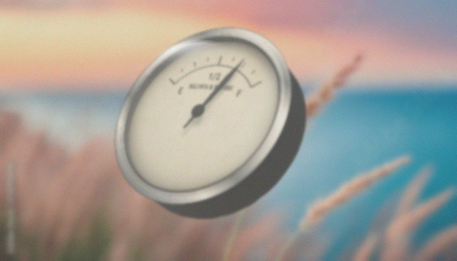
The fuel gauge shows value=0.75
